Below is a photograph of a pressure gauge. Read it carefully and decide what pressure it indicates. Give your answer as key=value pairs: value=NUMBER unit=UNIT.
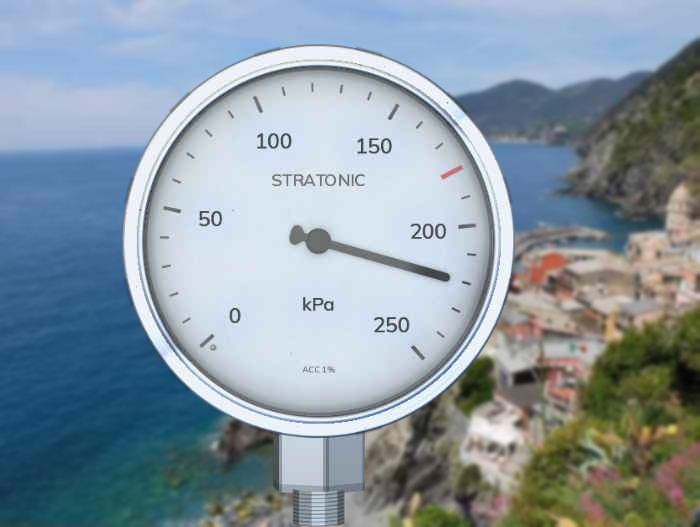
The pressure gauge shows value=220 unit=kPa
